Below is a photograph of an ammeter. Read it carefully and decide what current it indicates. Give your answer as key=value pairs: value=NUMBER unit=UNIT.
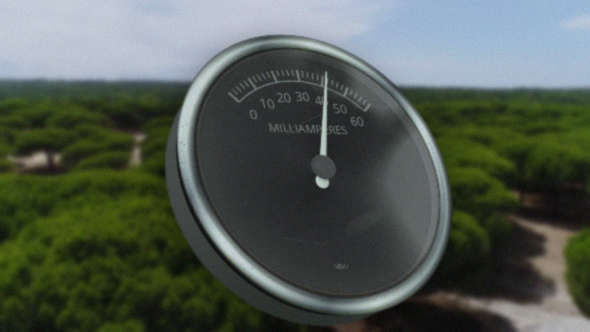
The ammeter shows value=40 unit=mA
